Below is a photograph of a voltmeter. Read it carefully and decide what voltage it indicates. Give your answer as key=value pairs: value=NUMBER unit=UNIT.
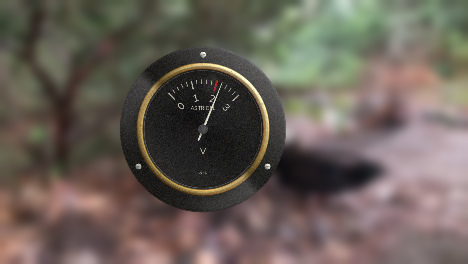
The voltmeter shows value=2.2 unit=V
